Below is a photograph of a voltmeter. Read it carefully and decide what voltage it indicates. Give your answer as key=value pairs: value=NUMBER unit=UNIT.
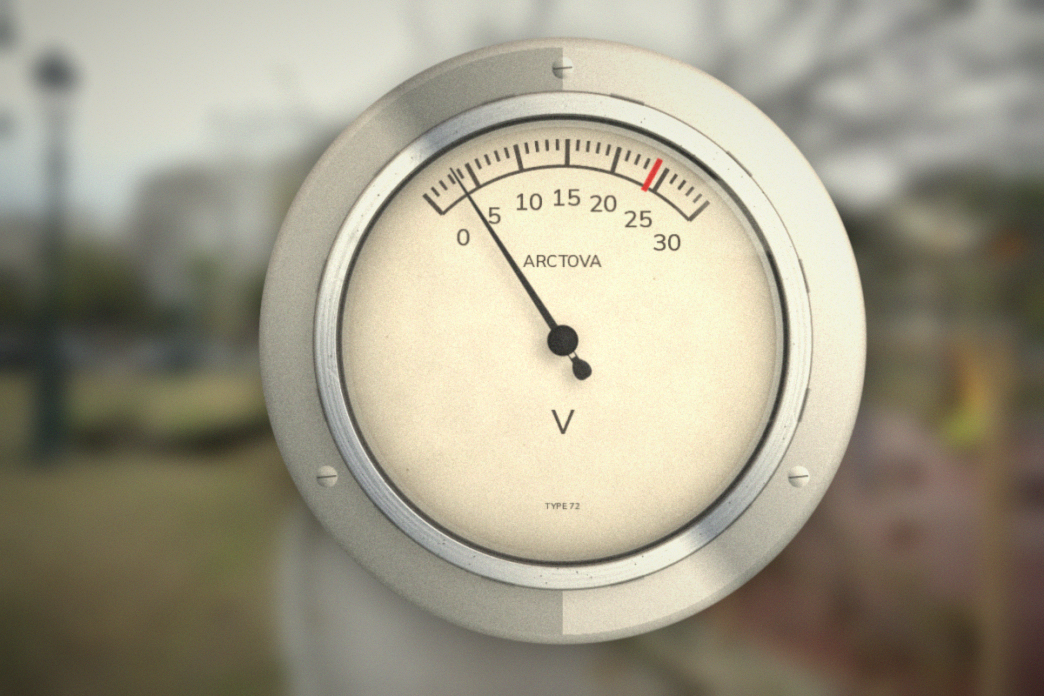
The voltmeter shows value=3.5 unit=V
